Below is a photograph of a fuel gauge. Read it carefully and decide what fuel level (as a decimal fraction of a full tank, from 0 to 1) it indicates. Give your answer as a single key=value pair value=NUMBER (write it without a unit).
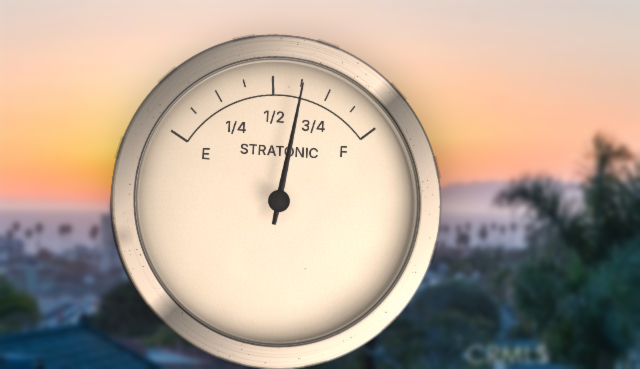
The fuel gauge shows value=0.625
